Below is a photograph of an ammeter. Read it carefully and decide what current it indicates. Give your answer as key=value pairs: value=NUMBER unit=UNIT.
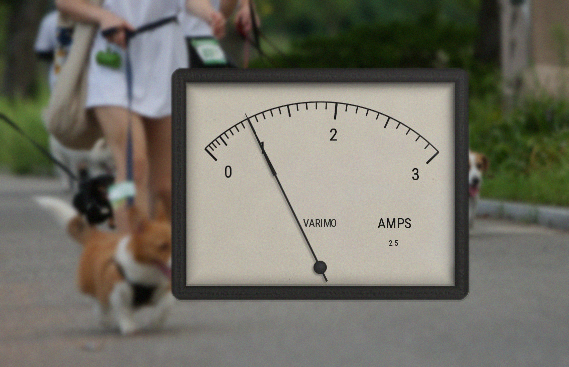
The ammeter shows value=1 unit=A
